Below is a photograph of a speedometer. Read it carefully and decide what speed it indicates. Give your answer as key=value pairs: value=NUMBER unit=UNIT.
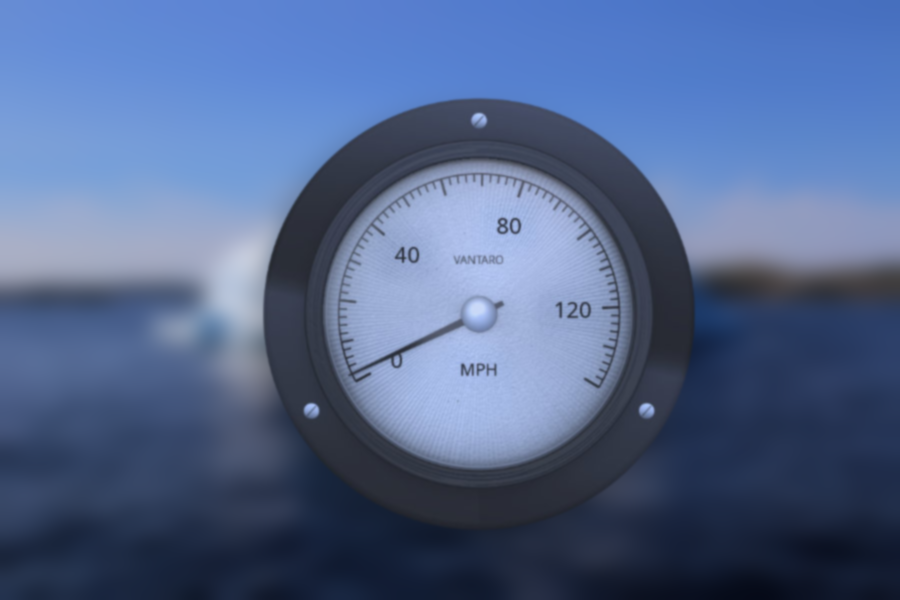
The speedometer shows value=2 unit=mph
